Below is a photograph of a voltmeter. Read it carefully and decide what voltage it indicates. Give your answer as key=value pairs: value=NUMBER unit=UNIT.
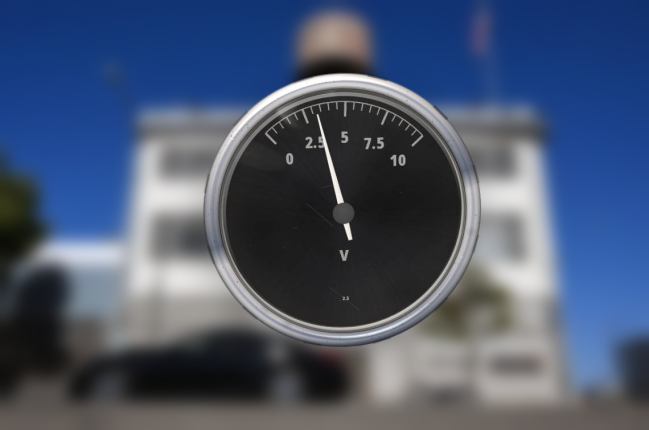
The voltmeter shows value=3.25 unit=V
